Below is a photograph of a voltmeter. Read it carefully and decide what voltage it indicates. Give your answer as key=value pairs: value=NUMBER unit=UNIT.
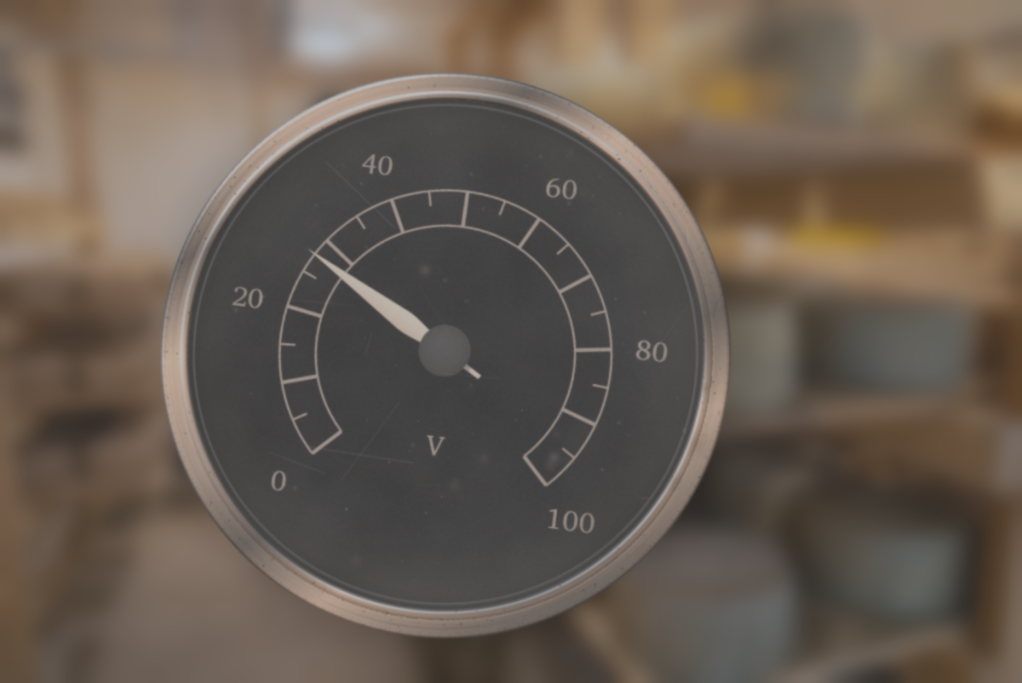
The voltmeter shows value=27.5 unit=V
